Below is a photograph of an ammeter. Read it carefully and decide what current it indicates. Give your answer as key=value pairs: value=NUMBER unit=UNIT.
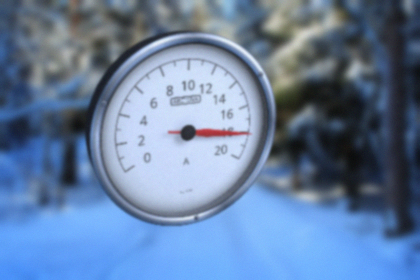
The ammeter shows value=18 unit=A
